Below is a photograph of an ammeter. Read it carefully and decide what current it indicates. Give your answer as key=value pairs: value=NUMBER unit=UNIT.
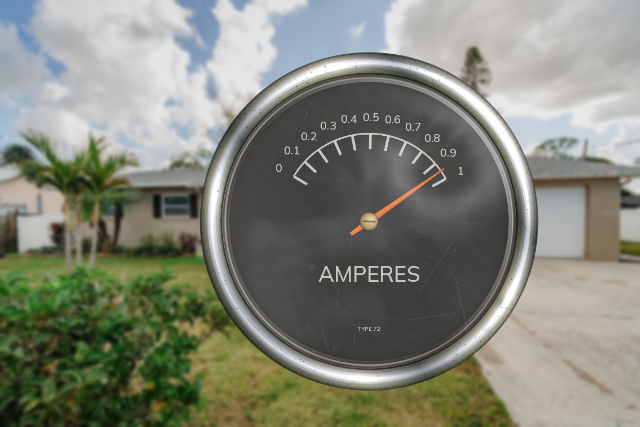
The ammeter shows value=0.95 unit=A
